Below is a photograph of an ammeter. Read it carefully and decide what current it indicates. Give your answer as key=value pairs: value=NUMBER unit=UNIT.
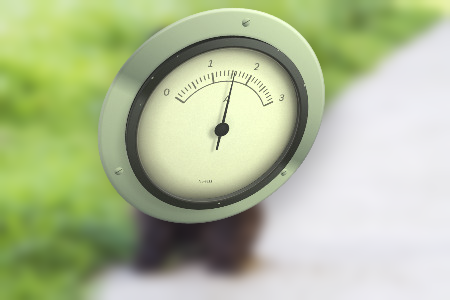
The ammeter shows value=1.5 unit=A
